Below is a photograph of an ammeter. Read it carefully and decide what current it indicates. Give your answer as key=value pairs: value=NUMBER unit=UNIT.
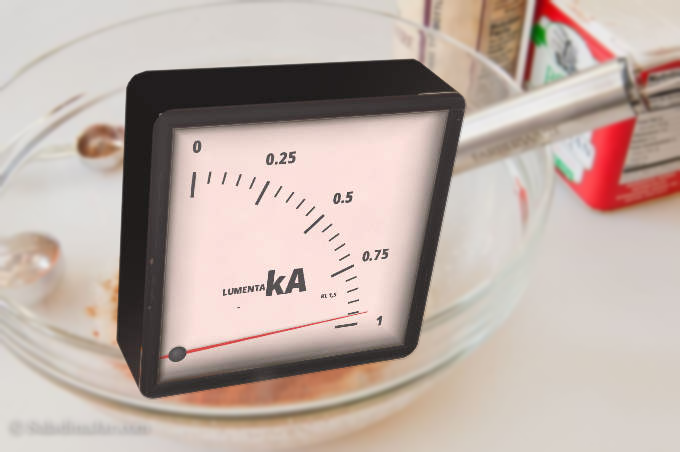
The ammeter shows value=0.95 unit=kA
